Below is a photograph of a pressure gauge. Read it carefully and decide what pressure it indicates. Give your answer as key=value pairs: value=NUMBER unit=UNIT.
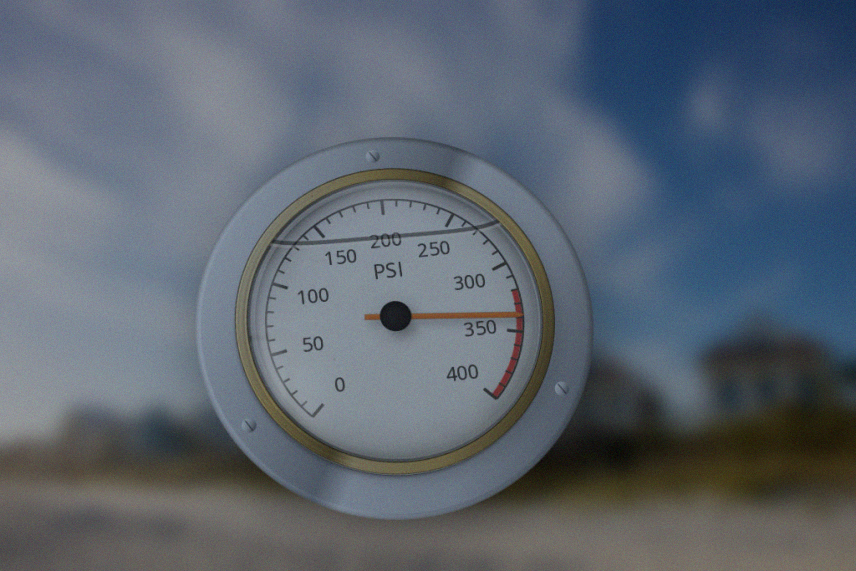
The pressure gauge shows value=340 unit=psi
